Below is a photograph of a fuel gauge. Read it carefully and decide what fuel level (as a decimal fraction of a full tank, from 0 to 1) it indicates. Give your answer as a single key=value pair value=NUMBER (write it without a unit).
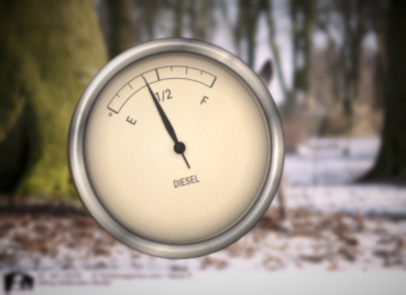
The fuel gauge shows value=0.375
